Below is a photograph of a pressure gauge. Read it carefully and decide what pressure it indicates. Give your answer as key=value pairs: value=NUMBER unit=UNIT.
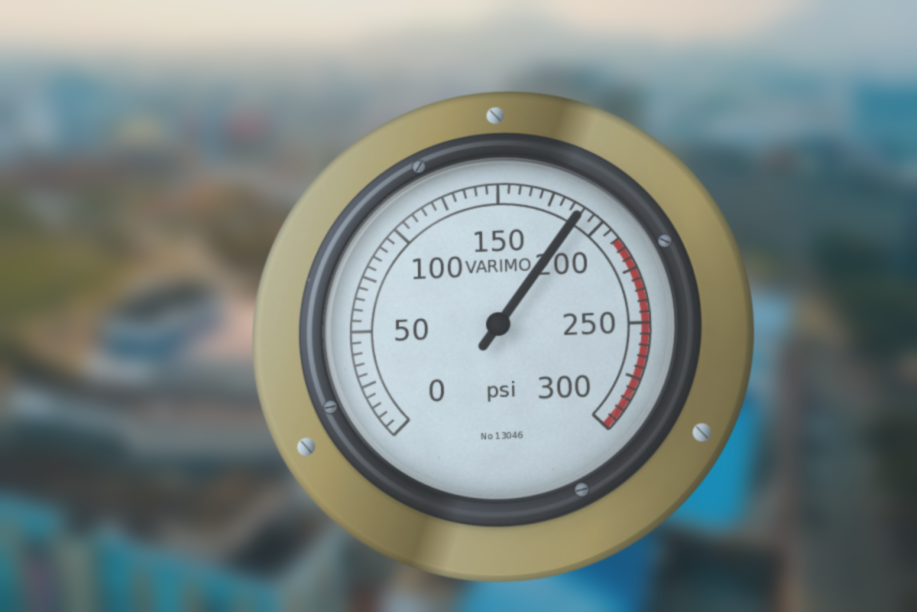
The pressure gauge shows value=190 unit=psi
